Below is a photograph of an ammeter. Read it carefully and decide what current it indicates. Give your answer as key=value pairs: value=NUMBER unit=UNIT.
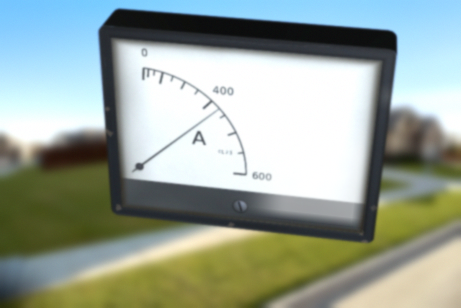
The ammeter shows value=425 unit=A
